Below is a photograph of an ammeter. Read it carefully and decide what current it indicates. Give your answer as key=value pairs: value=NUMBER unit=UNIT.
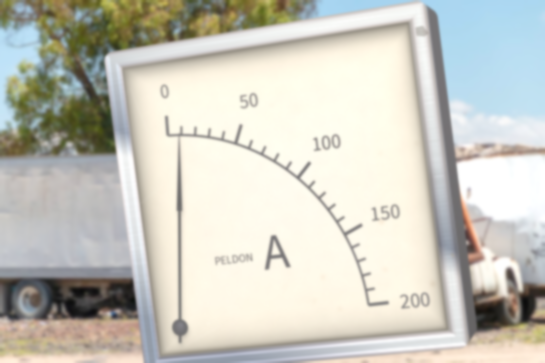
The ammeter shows value=10 unit=A
